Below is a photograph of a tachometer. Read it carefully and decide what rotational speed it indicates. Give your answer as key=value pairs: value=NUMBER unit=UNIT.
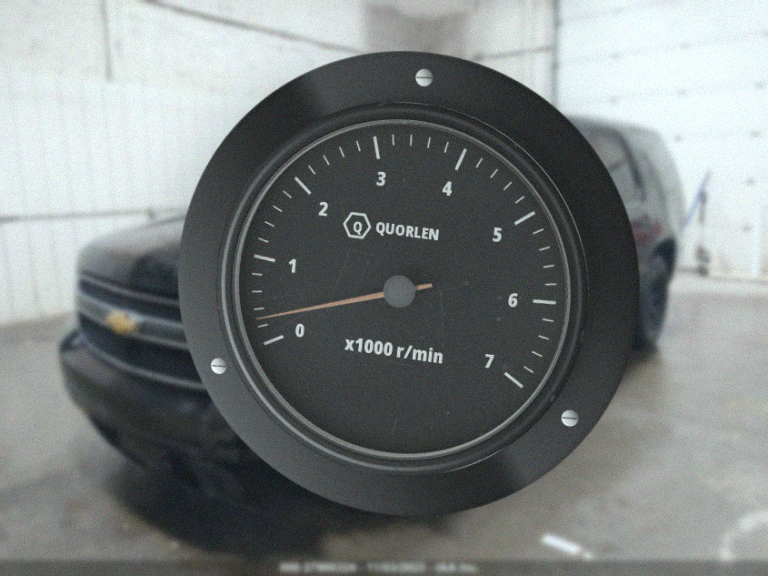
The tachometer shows value=300 unit=rpm
